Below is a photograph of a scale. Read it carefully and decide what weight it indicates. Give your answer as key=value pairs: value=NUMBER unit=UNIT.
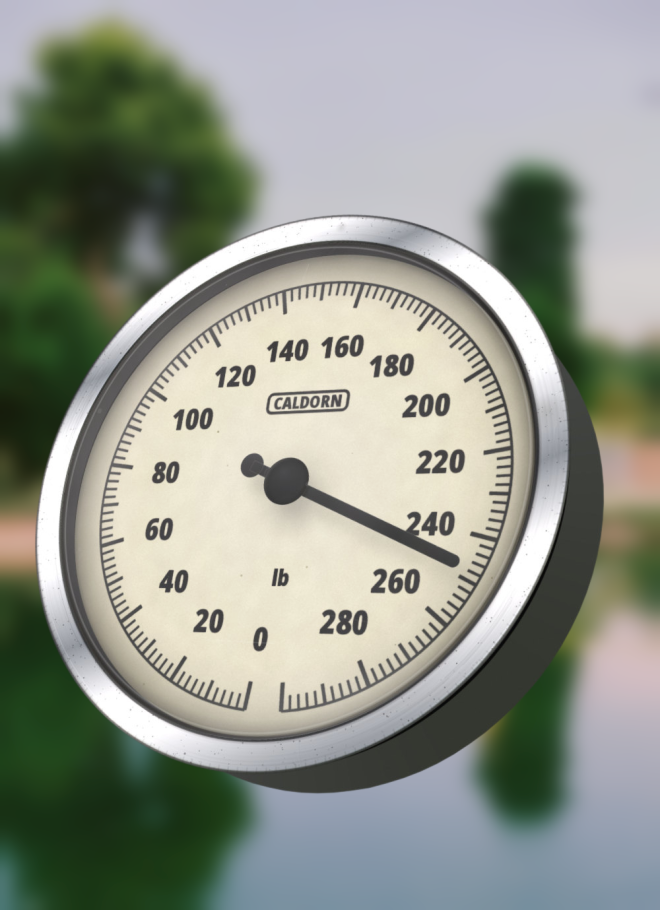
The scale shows value=248 unit=lb
